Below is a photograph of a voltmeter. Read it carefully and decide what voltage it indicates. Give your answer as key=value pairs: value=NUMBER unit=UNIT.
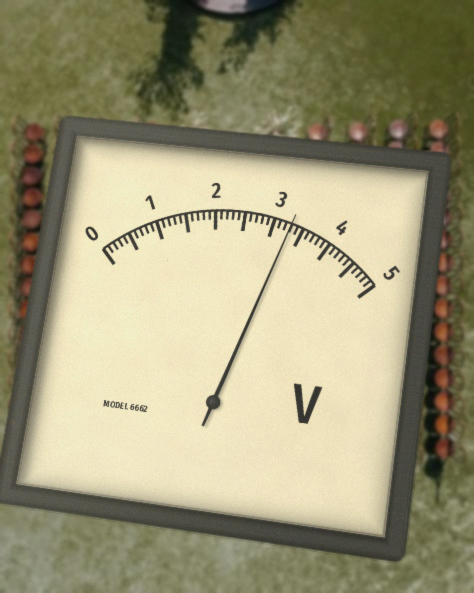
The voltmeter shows value=3.3 unit=V
